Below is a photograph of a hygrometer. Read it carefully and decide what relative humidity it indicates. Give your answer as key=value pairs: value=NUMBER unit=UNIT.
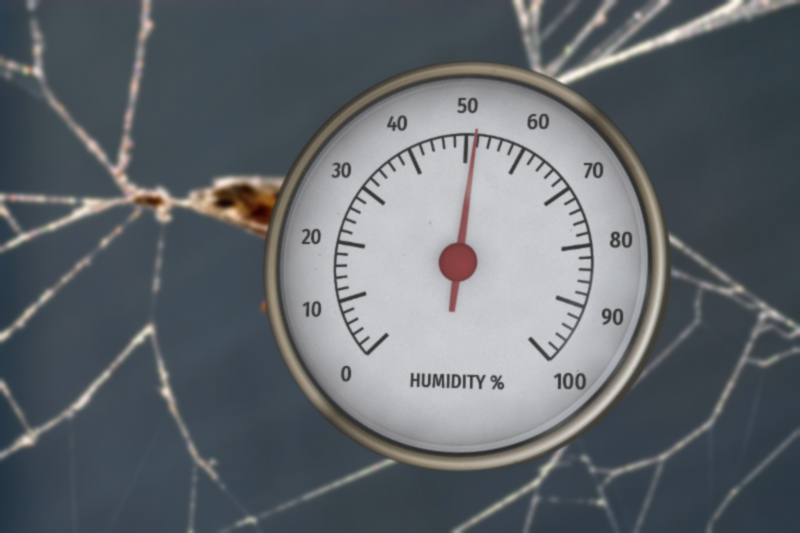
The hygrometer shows value=52 unit=%
